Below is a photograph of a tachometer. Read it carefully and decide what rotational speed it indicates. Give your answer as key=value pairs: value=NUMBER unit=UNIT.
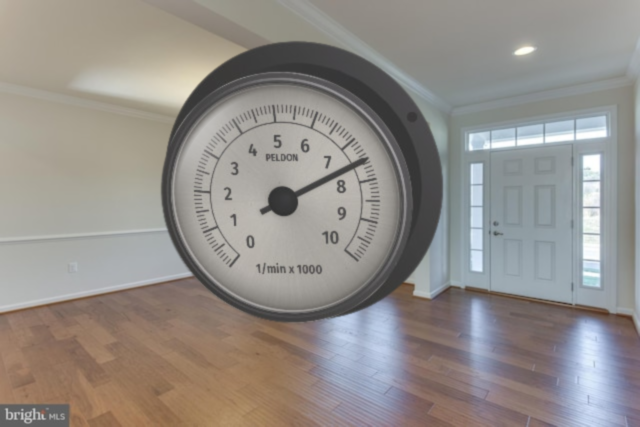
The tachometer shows value=7500 unit=rpm
